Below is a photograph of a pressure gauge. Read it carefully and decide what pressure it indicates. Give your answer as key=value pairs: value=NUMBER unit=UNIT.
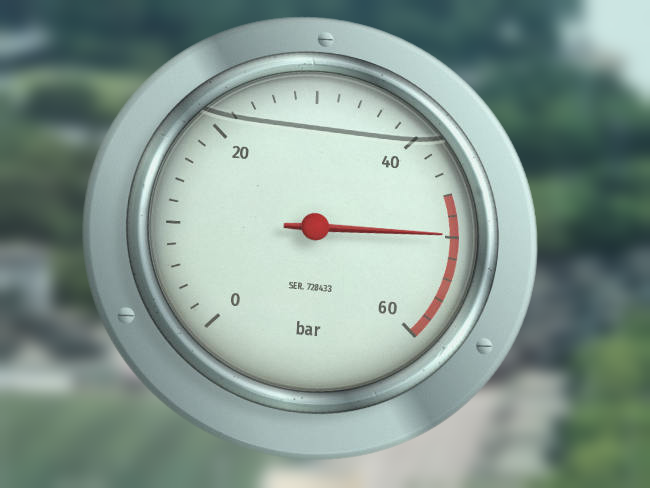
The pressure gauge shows value=50 unit=bar
